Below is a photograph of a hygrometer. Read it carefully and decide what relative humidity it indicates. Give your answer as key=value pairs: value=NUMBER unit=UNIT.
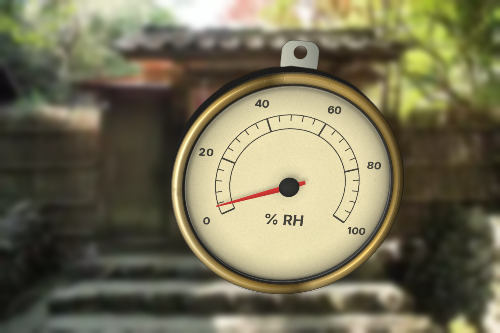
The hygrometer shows value=4 unit=%
